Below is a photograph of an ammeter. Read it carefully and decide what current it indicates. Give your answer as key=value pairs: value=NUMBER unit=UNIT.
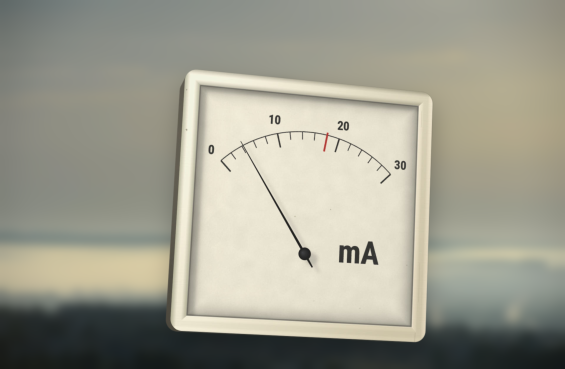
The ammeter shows value=4 unit=mA
